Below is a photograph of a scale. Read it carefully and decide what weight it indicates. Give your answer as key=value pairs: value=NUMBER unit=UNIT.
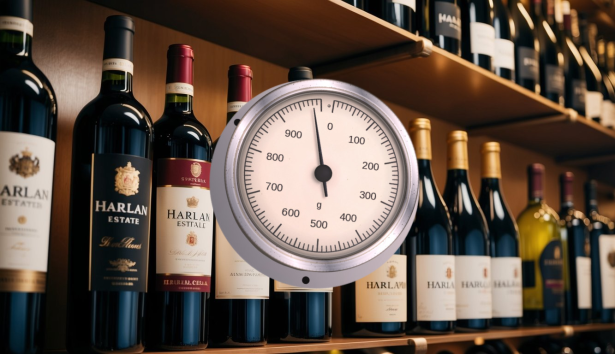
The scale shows value=980 unit=g
